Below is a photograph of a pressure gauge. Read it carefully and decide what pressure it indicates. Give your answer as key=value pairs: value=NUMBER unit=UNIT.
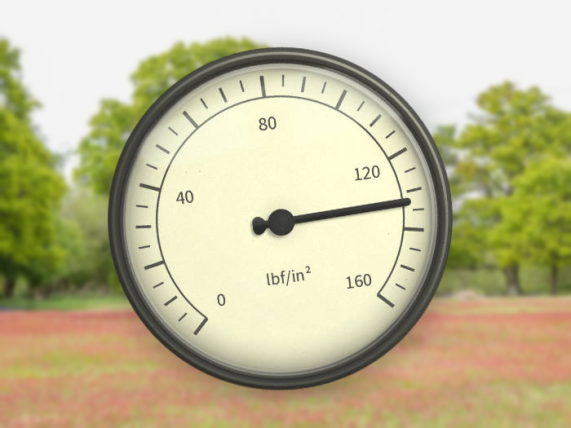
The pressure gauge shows value=132.5 unit=psi
